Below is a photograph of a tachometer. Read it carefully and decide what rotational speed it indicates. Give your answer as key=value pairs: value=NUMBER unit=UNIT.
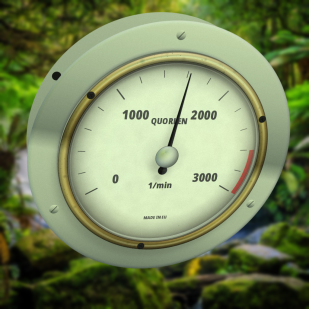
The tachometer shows value=1600 unit=rpm
